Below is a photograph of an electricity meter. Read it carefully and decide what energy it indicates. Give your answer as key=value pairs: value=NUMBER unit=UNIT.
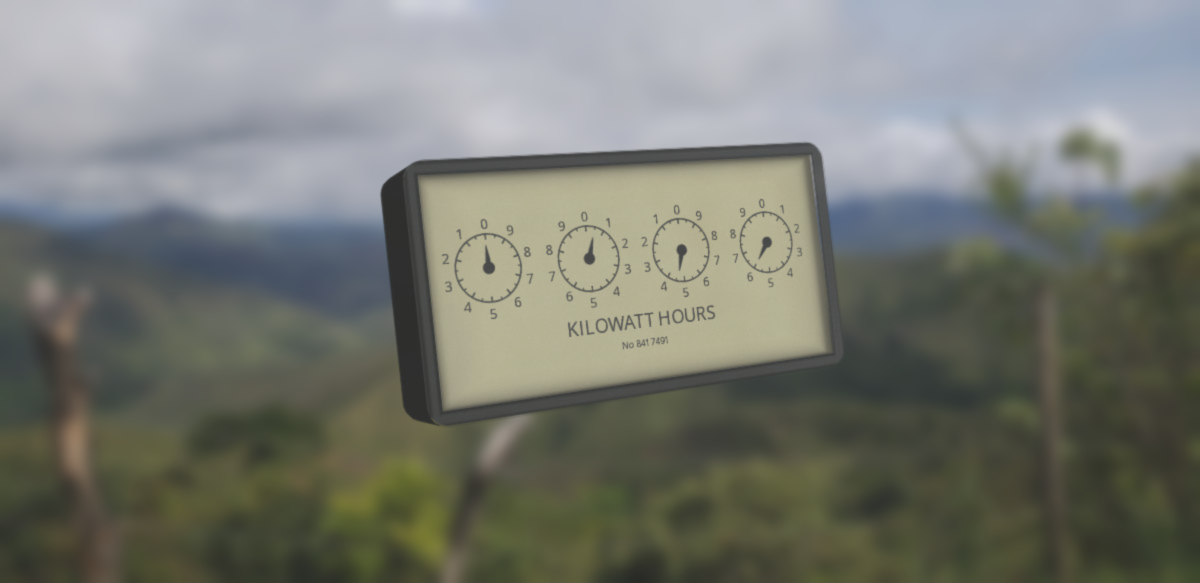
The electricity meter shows value=46 unit=kWh
